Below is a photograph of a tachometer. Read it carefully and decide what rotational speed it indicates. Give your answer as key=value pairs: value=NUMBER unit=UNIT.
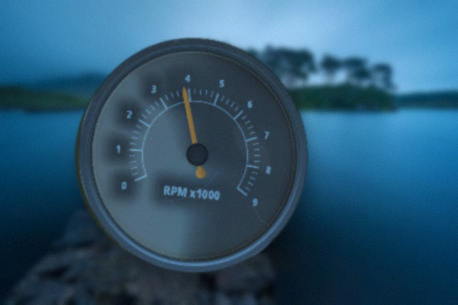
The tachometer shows value=3800 unit=rpm
